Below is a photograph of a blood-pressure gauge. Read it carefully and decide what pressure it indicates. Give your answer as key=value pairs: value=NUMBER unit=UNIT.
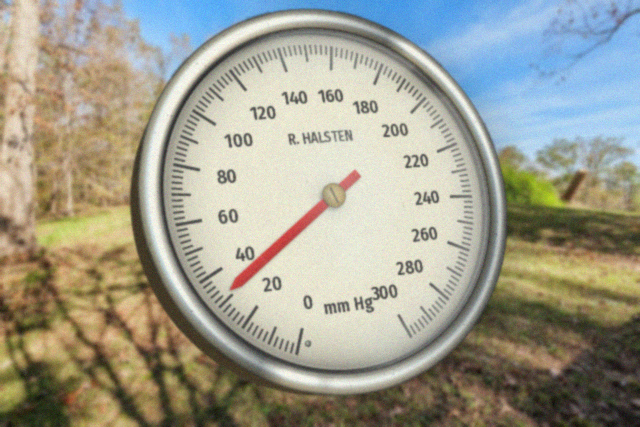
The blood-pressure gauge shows value=32 unit=mmHg
